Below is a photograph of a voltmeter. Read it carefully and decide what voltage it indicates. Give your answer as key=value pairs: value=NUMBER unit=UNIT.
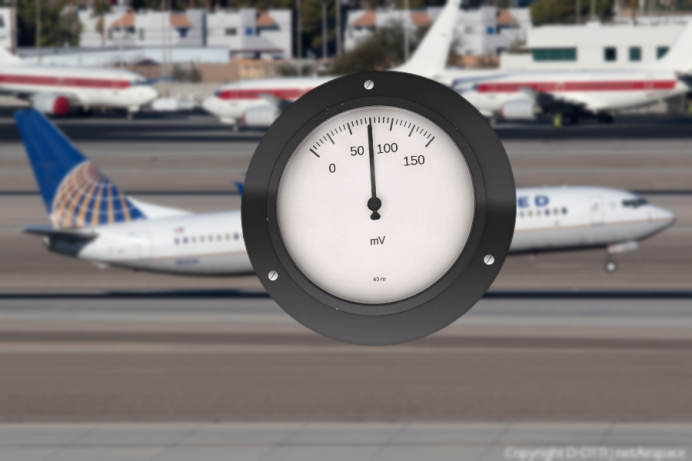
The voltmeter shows value=75 unit=mV
